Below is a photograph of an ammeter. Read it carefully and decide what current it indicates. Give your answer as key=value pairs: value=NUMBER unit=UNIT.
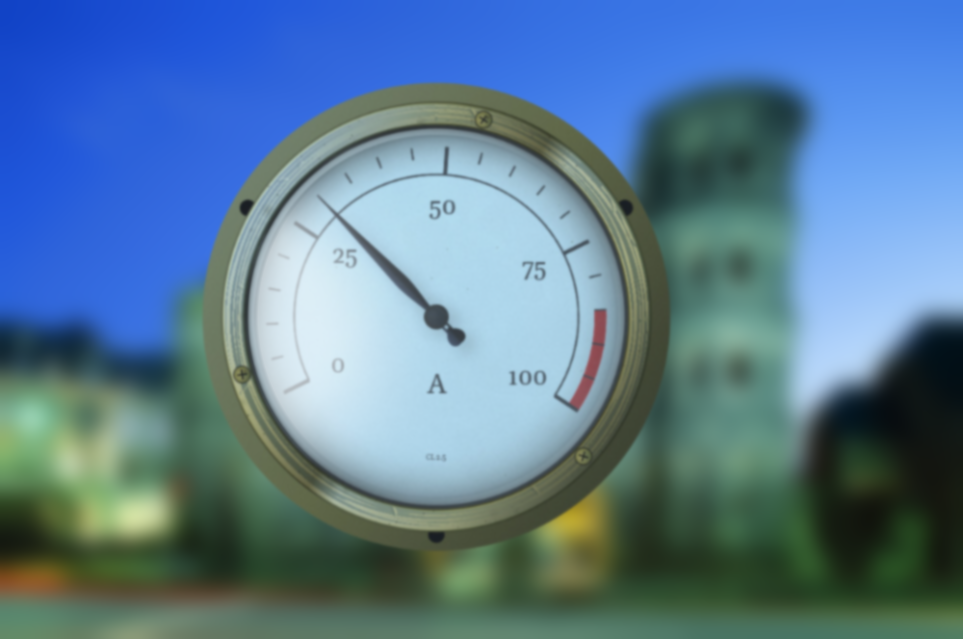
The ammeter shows value=30 unit=A
